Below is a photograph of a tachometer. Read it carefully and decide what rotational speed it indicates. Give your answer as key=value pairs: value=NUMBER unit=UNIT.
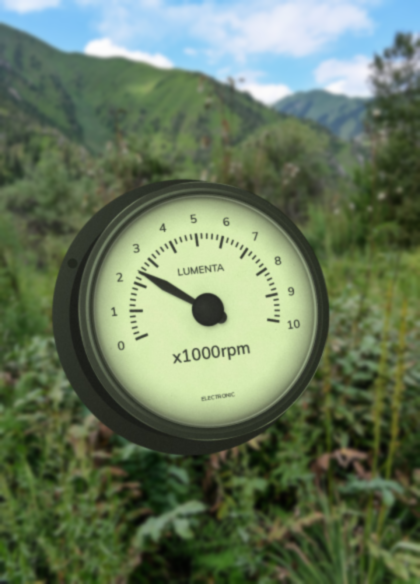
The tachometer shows value=2400 unit=rpm
